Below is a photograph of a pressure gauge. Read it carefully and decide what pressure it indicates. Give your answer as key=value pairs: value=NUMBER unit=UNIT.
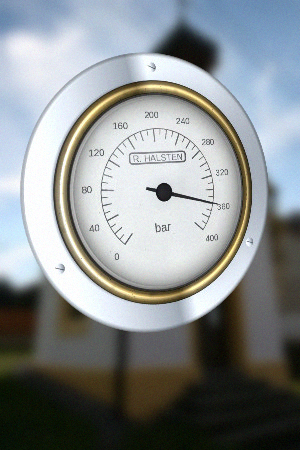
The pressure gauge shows value=360 unit=bar
